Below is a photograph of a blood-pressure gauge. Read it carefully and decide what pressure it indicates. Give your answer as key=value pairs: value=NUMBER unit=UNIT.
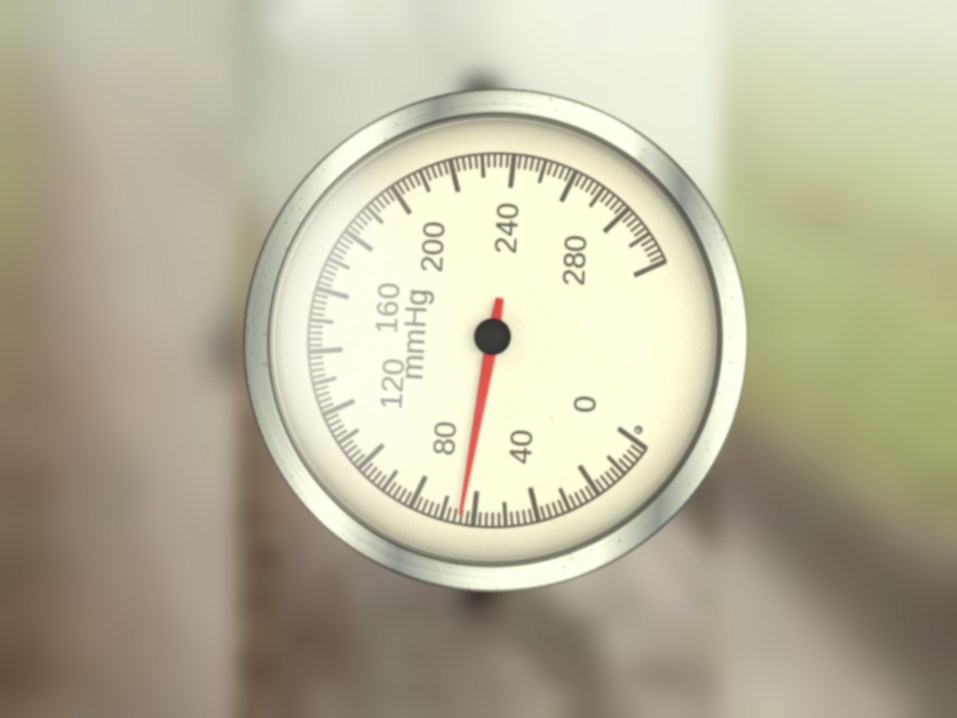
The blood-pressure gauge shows value=64 unit=mmHg
